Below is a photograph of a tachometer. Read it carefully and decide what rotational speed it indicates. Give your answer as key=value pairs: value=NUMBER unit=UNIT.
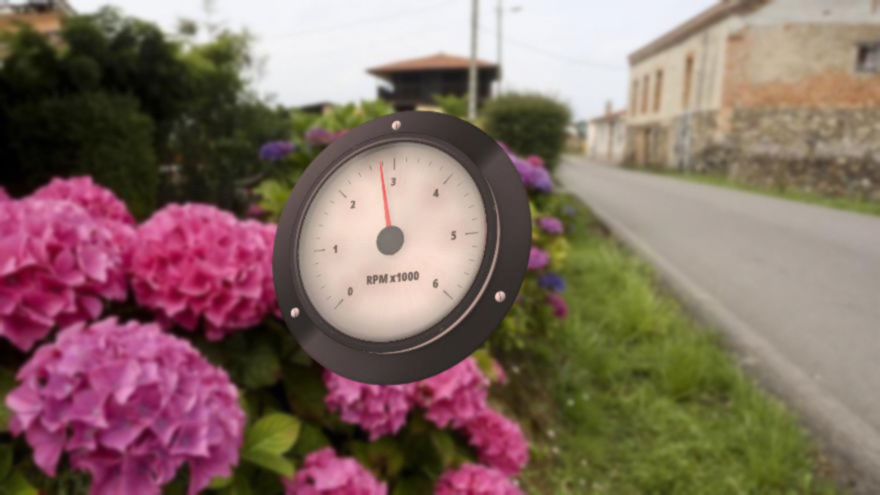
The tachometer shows value=2800 unit=rpm
